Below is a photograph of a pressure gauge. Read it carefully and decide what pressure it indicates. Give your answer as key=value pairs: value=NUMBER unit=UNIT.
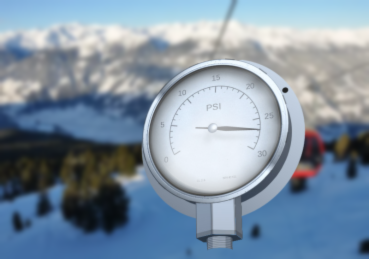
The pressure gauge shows value=27 unit=psi
